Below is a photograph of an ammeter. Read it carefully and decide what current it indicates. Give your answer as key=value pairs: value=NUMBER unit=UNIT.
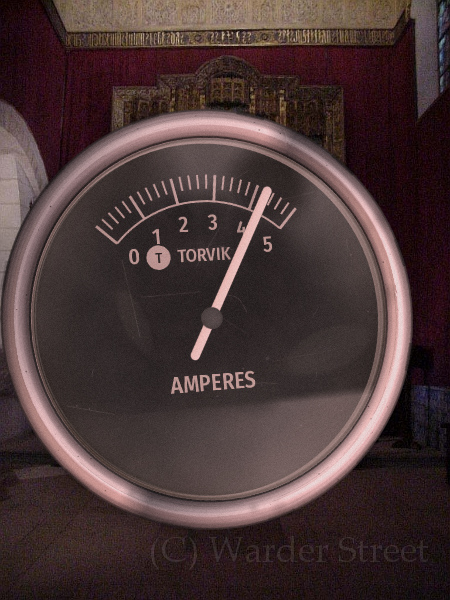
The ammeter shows value=4.2 unit=A
